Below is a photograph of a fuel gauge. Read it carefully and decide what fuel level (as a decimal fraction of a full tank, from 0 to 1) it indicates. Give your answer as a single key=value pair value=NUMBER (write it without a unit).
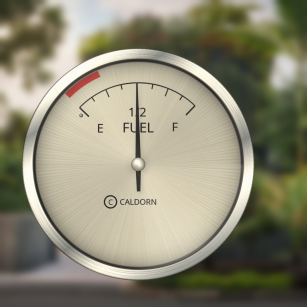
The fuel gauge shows value=0.5
